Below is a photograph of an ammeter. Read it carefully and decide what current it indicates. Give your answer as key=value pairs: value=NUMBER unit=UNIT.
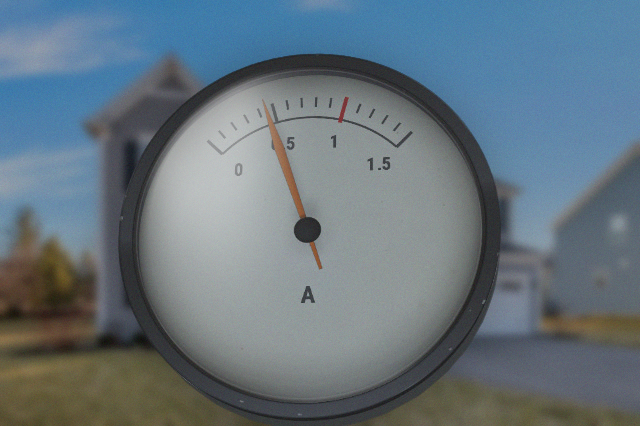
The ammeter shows value=0.45 unit=A
